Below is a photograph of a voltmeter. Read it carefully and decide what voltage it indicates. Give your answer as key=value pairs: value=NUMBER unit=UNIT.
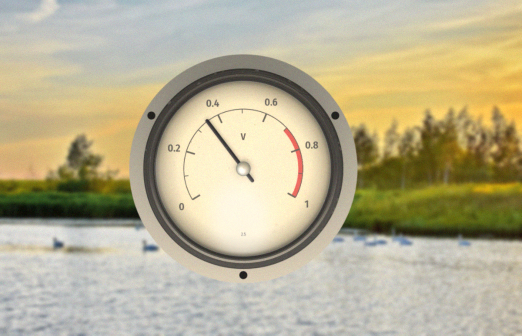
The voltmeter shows value=0.35 unit=V
